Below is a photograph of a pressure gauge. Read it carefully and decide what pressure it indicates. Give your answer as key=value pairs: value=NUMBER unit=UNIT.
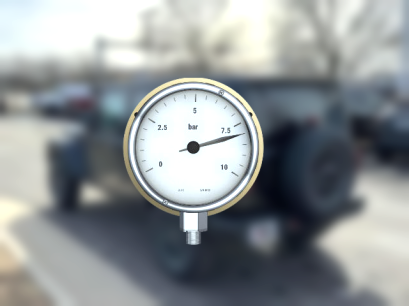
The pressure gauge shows value=8 unit=bar
